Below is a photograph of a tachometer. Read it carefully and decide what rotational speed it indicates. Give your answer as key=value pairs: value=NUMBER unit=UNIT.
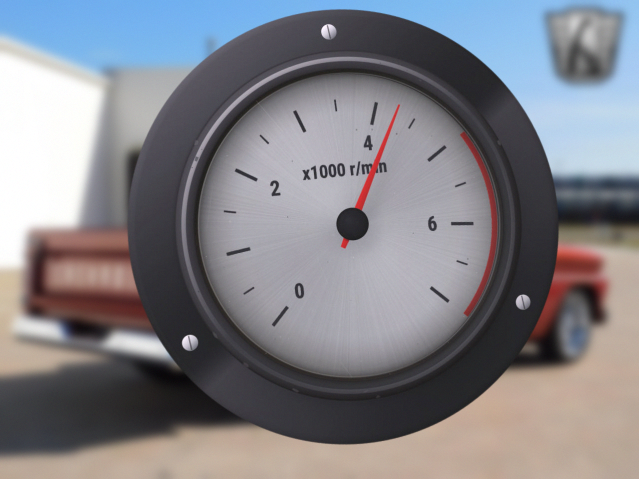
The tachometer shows value=4250 unit=rpm
